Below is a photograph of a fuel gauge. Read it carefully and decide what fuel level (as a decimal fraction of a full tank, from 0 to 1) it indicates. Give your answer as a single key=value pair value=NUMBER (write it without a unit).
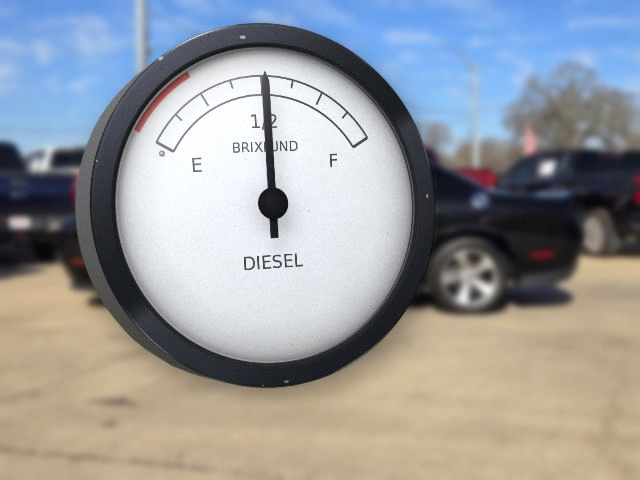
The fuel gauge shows value=0.5
